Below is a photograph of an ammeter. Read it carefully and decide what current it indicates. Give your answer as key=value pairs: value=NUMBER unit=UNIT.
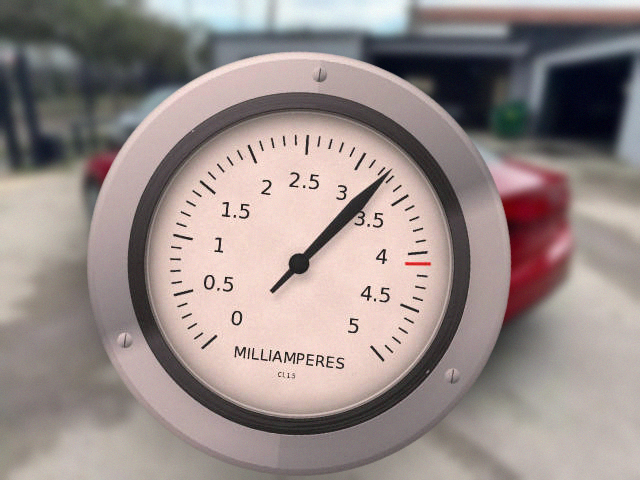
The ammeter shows value=3.25 unit=mA
